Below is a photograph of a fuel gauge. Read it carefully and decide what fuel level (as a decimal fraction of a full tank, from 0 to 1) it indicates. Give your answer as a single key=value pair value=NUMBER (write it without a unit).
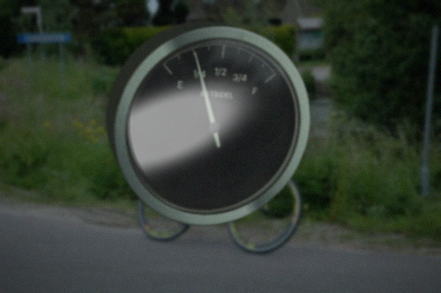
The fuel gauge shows value=0.25
